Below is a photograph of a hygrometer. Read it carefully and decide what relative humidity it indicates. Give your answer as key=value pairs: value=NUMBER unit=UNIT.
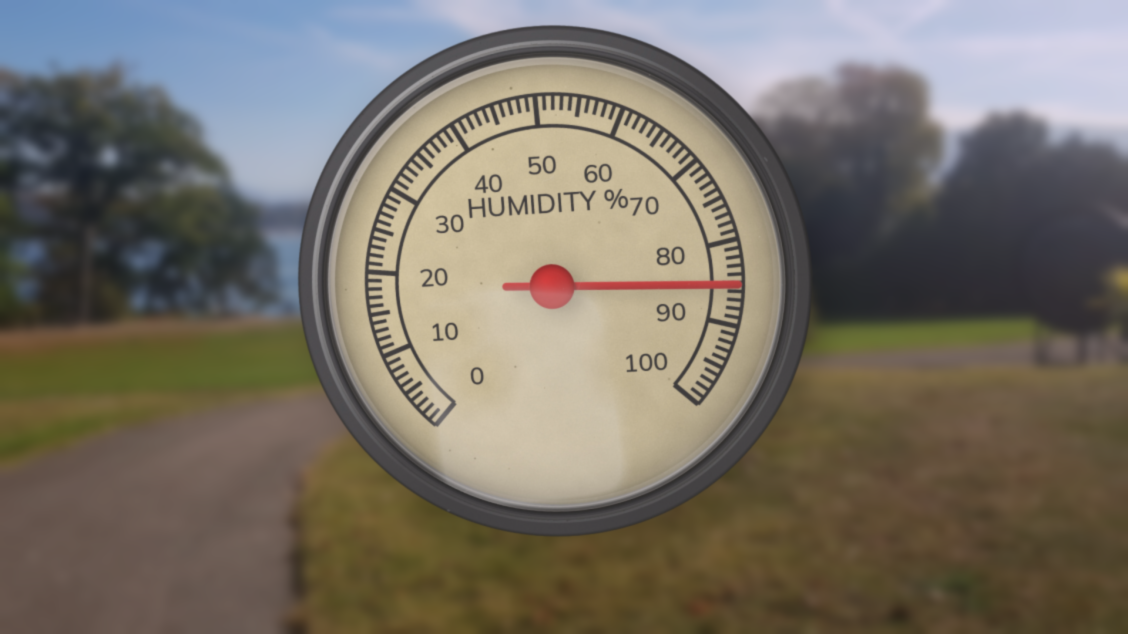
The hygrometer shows value=85 unit=%
